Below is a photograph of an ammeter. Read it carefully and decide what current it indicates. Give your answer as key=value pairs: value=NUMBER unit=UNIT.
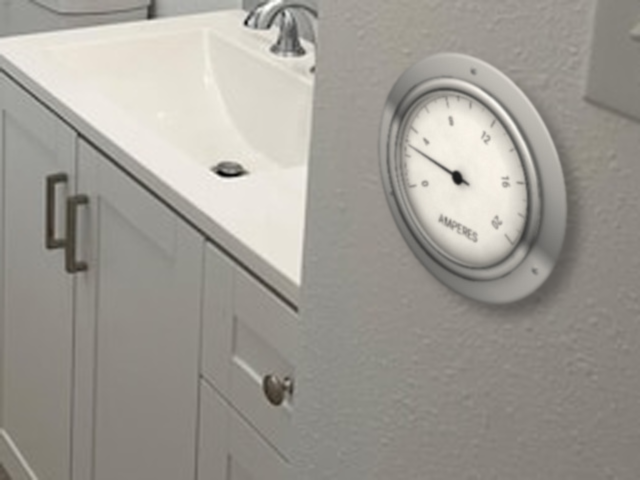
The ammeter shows value=3 unit=A
